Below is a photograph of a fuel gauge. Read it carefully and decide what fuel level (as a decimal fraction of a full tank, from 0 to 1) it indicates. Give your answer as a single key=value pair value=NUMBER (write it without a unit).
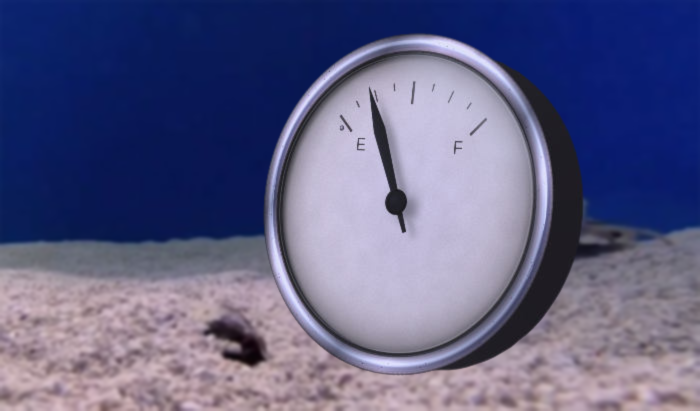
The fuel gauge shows value=0.25
